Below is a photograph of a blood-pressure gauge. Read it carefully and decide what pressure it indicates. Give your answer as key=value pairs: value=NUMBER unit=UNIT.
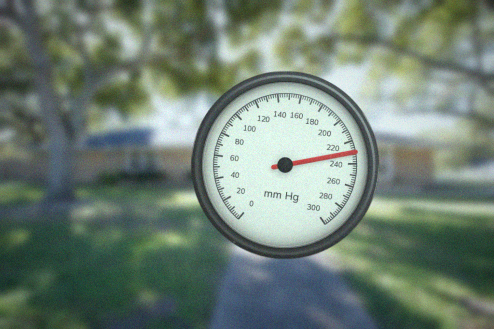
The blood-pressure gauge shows value=230 unit=mmHg
